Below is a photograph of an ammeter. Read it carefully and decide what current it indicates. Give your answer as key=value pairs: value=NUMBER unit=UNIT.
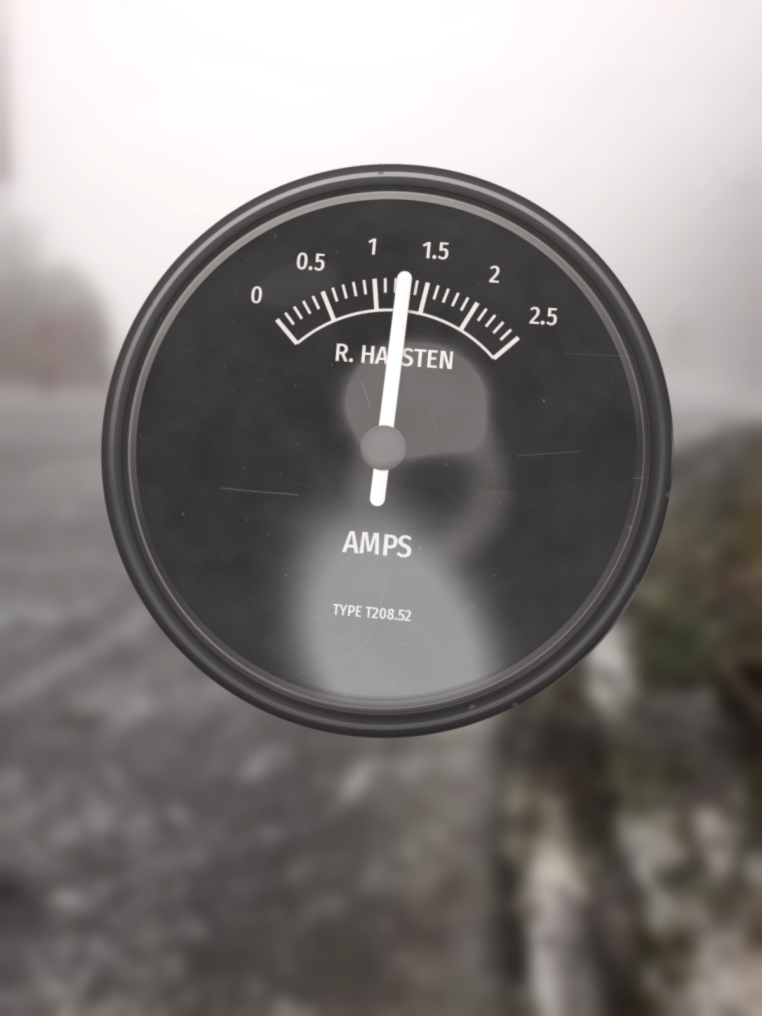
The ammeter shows value=1.3 unit=A
